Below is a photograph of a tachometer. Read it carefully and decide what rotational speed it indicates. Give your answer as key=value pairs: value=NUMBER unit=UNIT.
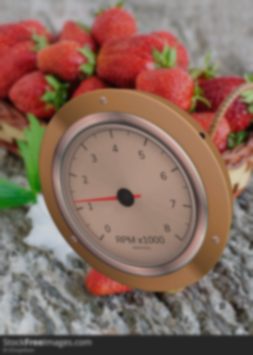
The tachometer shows value=1250 unit=rpm
